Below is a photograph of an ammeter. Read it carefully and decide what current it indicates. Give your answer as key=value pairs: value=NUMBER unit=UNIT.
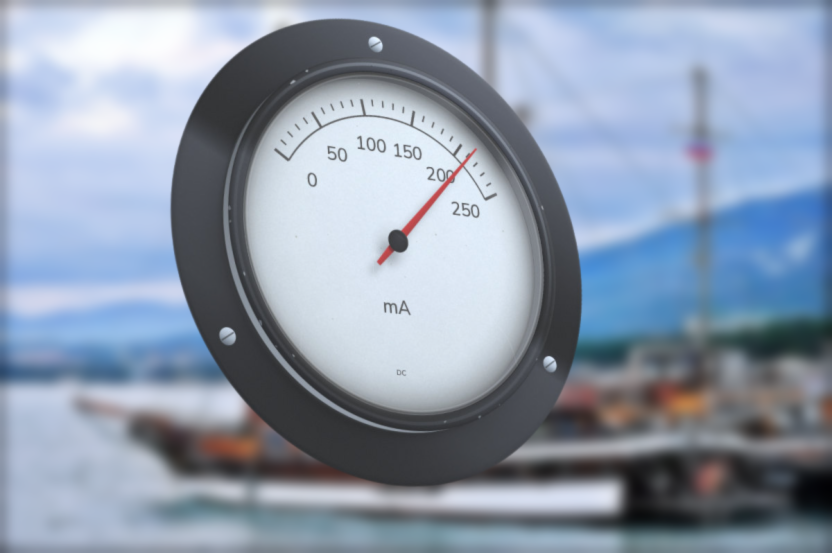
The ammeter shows value=210 unit=mA
